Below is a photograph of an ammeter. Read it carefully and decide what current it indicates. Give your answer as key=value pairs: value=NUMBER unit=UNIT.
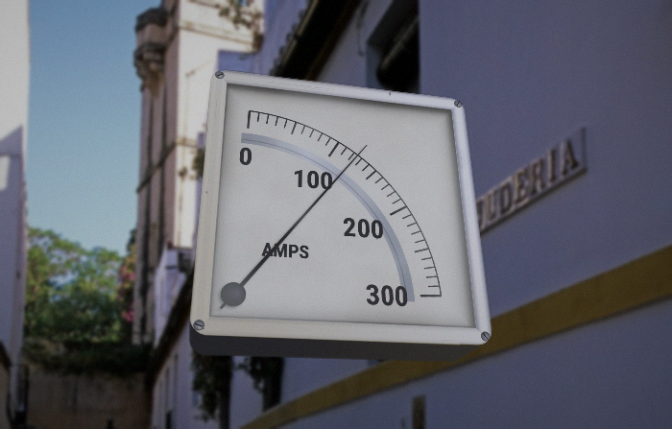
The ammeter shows value=125 unit=A
